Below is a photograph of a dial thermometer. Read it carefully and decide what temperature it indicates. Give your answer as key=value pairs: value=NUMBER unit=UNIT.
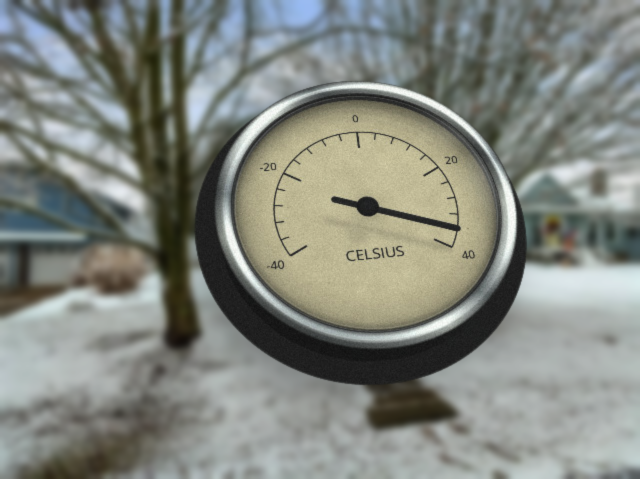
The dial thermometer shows value=36 unit=°C
